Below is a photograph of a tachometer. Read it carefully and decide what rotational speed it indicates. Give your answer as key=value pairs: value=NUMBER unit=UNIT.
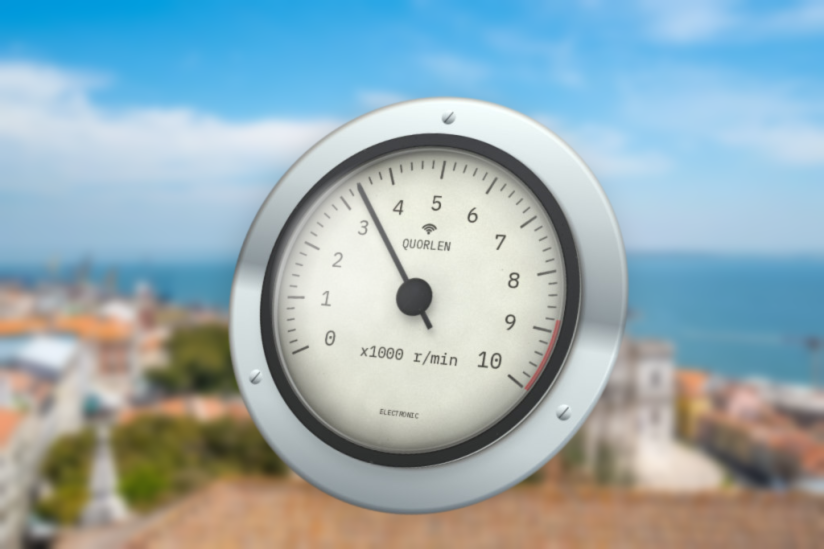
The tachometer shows value=3400 unit=rpm
